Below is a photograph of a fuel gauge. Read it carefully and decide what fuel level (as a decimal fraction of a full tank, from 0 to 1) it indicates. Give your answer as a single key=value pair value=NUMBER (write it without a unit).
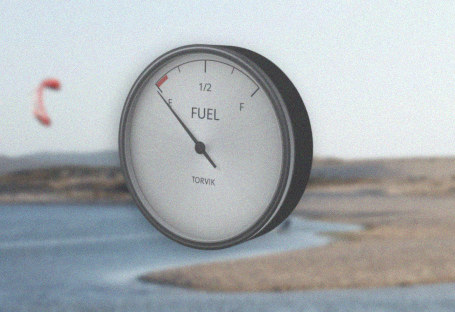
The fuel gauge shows value=0
